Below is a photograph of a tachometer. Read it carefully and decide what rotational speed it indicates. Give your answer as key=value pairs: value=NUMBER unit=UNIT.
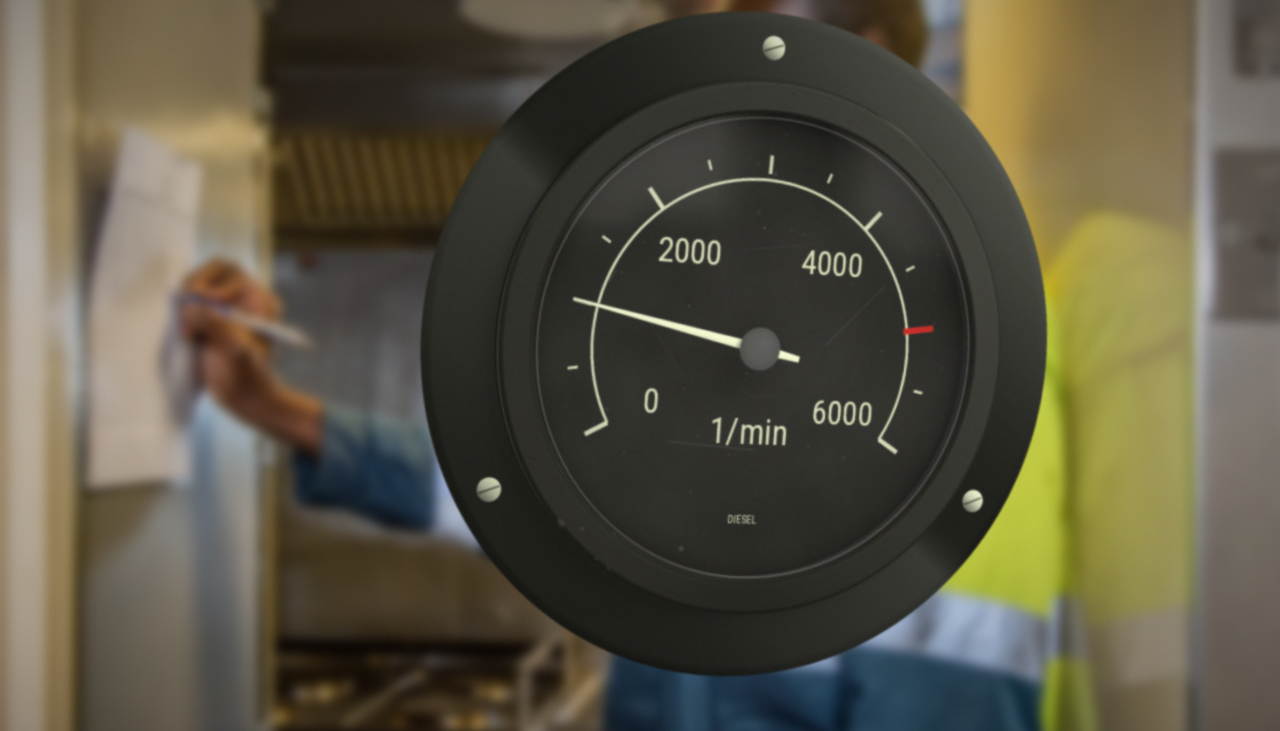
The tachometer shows value=1000 unit=rpm
